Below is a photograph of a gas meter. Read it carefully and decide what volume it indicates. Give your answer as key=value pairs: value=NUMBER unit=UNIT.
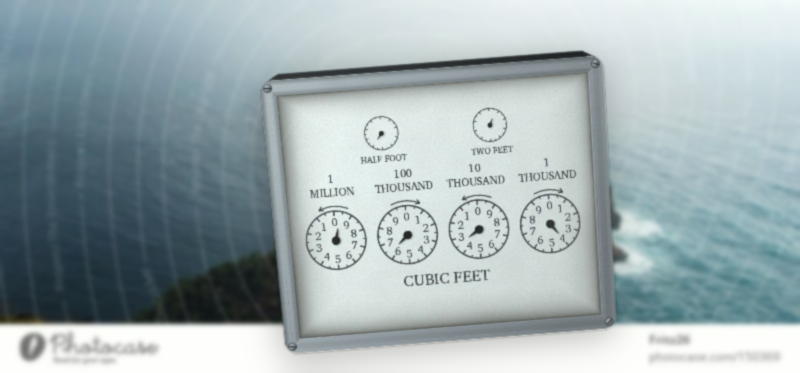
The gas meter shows value=963400 unit=ft³
